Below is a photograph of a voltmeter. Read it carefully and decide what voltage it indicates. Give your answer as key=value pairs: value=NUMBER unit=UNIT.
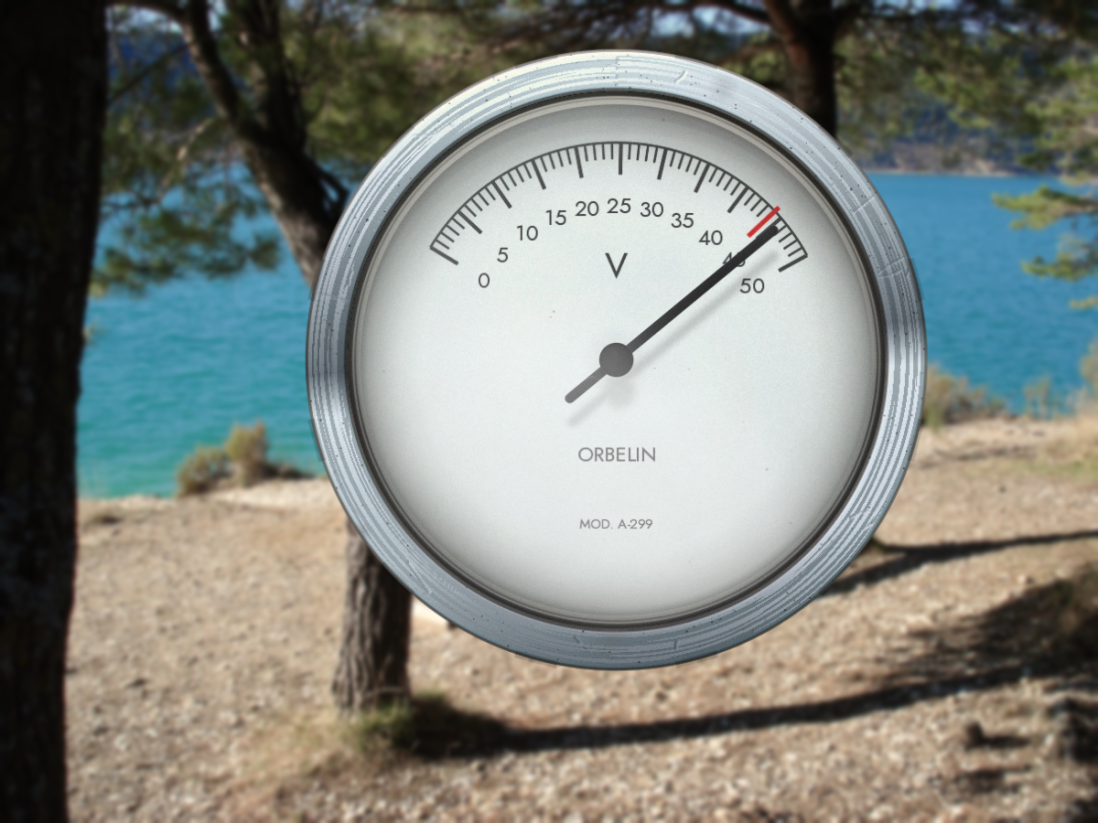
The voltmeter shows value=45.5 unit=V
